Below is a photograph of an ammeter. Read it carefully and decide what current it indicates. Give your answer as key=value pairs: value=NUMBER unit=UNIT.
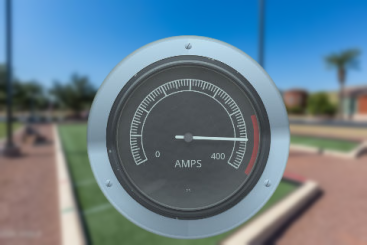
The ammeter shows value=350 unit=A
